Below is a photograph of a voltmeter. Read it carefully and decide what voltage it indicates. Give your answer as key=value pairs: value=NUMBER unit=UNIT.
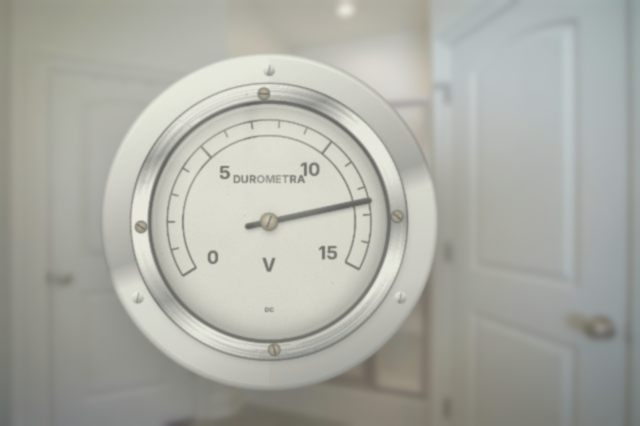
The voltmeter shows value=12.5 unit=V
